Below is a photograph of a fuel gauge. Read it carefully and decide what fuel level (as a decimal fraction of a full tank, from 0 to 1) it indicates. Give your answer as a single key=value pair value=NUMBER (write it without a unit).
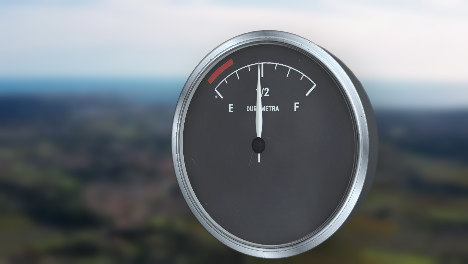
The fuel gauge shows value=0.5
